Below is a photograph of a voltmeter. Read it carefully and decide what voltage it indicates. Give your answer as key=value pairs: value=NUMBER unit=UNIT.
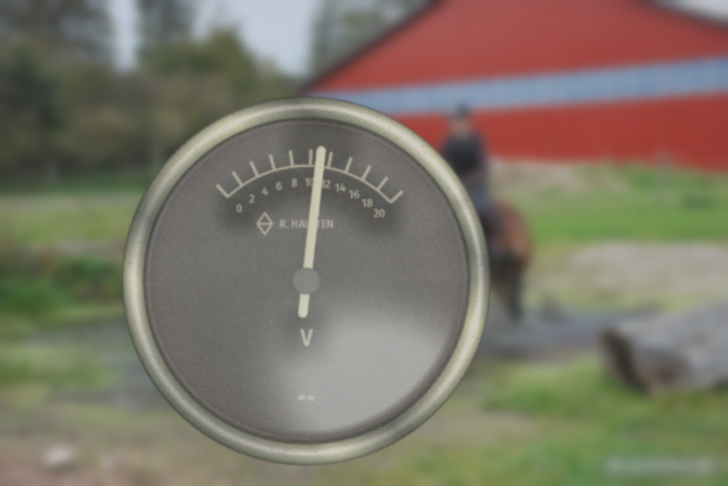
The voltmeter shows value=11 unit=V
